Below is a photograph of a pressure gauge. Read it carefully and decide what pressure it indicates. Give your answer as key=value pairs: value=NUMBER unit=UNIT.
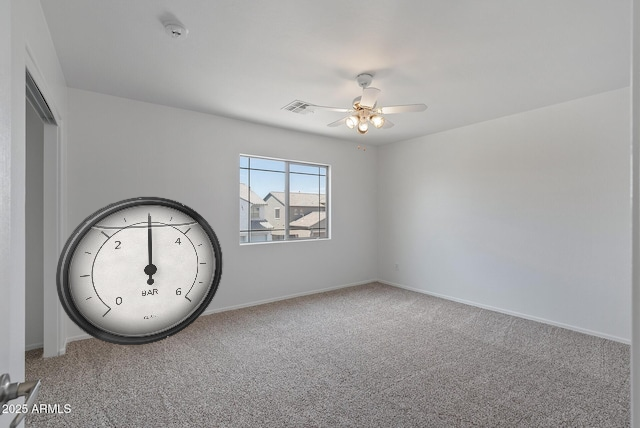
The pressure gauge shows value=3 unit=bar
